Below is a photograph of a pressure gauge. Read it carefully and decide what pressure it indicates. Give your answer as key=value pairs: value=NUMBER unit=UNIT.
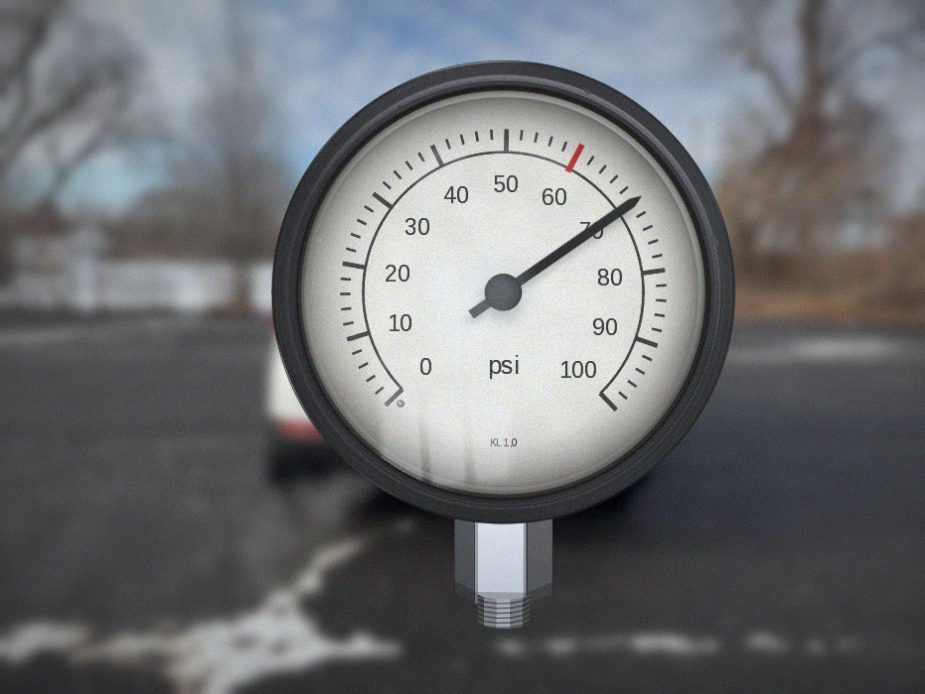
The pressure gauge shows value=70 unit=psi
